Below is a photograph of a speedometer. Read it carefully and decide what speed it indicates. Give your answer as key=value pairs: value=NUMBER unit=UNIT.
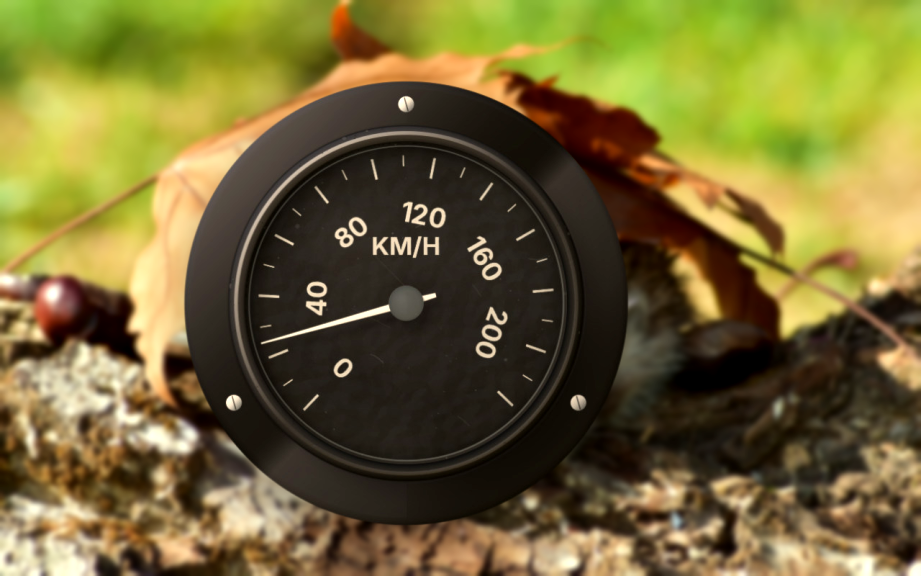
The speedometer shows value=25 unit=km/h
